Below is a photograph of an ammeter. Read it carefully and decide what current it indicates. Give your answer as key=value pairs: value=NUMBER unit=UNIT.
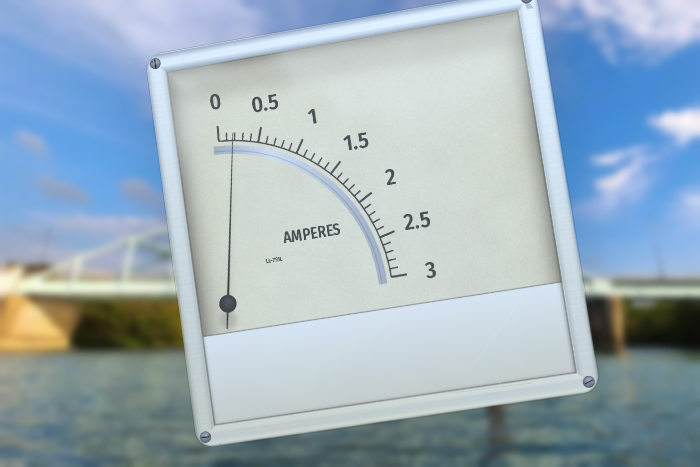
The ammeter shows value=0.2 unit=A
